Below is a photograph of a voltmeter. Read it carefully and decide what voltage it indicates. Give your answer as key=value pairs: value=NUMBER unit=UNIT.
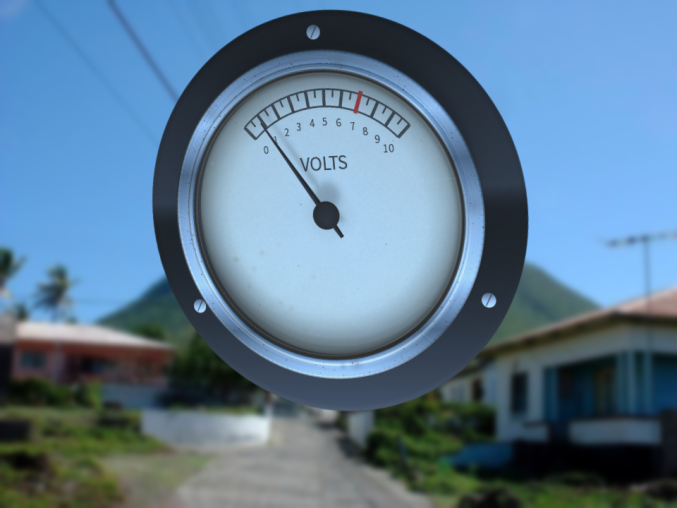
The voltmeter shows value=1 unit=V
